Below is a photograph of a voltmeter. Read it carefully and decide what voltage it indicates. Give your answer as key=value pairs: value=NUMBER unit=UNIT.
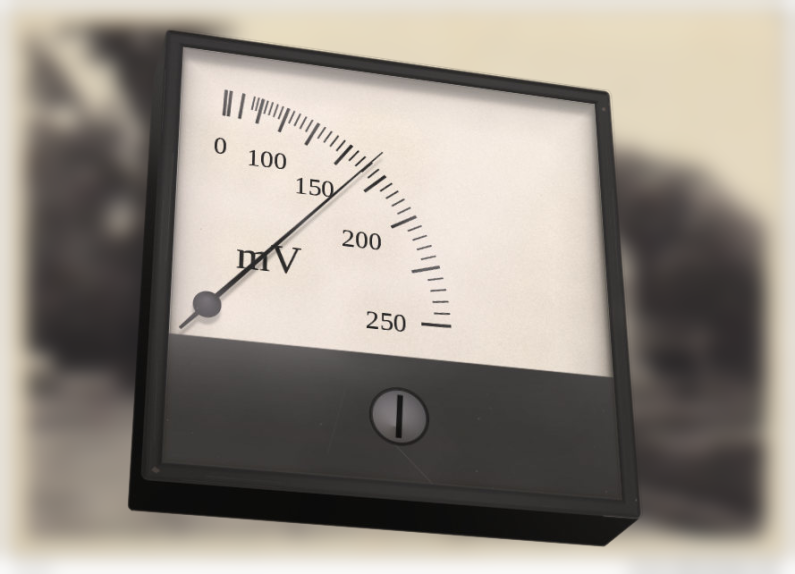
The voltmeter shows value=165 unit=mV
